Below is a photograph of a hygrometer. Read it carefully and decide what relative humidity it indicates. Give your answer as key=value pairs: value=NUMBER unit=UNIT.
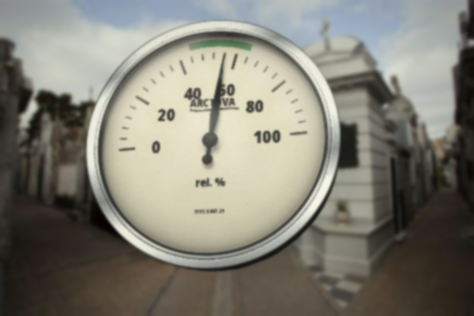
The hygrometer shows value=56 unit=%
